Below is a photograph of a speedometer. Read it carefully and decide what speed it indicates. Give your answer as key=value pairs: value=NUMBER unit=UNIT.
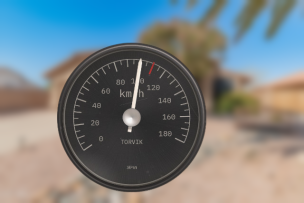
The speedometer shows value=100 unit=km/h
